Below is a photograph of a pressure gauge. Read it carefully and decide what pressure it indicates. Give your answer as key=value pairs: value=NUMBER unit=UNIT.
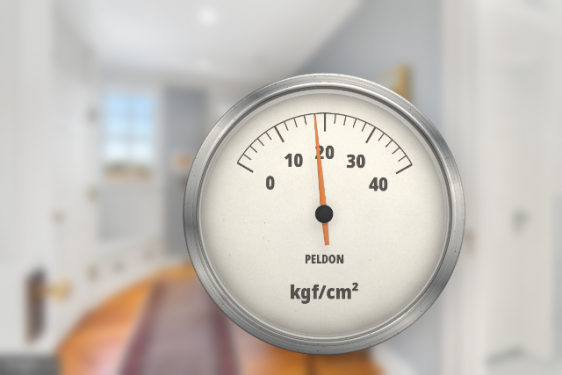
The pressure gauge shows value=18 unit=kg/cm²
